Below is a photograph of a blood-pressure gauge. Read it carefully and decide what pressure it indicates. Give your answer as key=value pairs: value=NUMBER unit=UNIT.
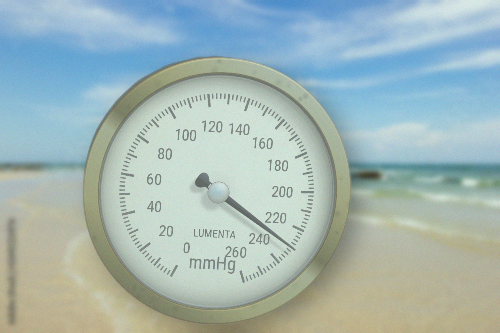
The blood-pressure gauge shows value=230 unit=mmHg
